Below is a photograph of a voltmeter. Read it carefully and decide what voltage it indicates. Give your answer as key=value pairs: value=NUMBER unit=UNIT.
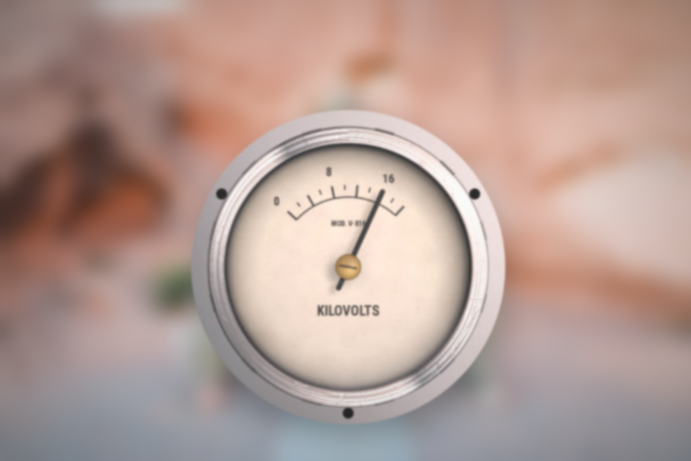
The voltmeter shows value=16 unit=kV
